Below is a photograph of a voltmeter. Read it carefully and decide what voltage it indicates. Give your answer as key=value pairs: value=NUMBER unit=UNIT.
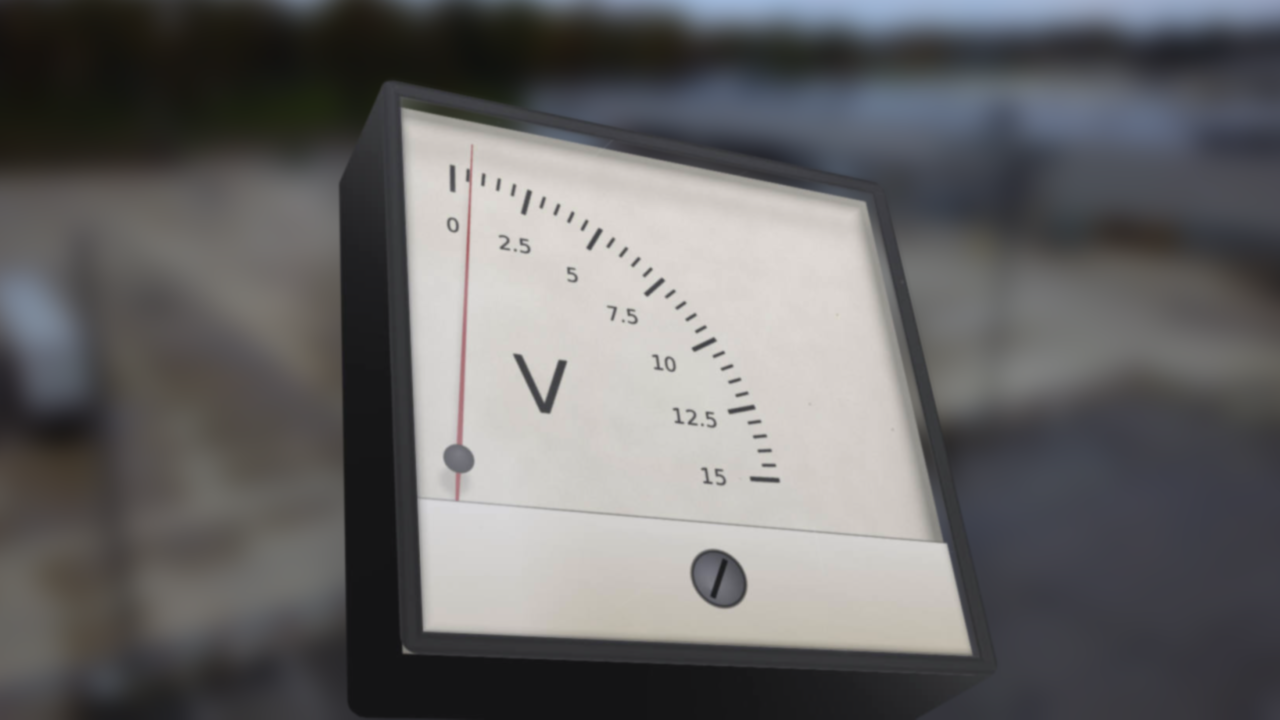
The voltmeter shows value=0.5 unit=V
